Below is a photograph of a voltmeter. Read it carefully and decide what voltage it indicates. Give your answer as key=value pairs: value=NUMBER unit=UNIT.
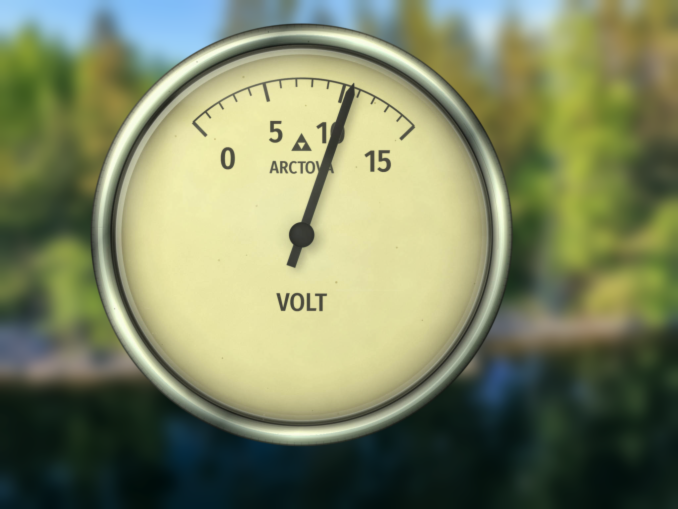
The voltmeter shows value=10.5 unit=V
